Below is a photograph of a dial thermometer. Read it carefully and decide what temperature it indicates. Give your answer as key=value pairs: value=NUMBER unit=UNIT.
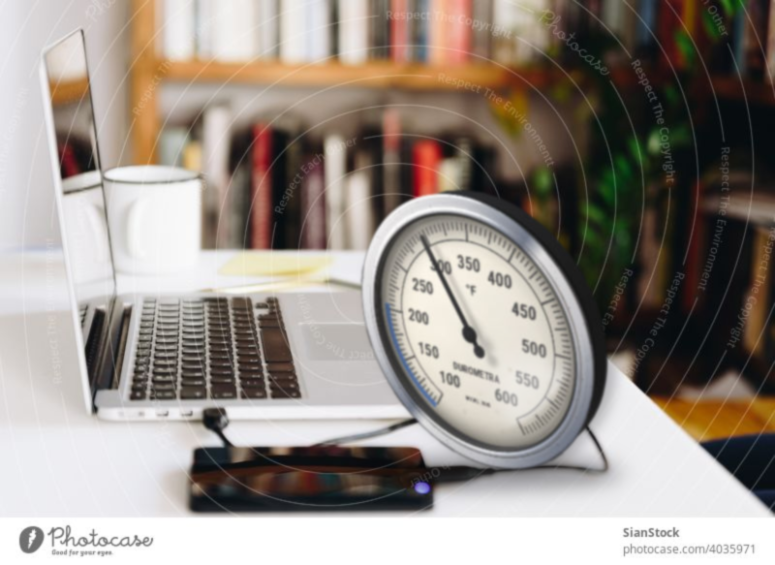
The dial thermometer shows value=300 unit=°F
